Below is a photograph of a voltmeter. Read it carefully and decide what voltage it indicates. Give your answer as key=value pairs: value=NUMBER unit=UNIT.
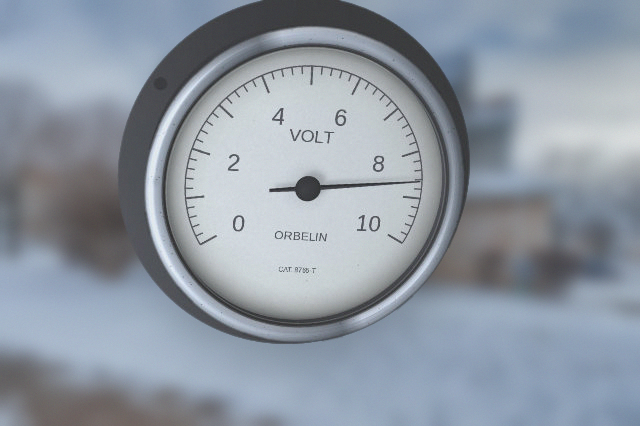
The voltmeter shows value=8.6 unit=V
